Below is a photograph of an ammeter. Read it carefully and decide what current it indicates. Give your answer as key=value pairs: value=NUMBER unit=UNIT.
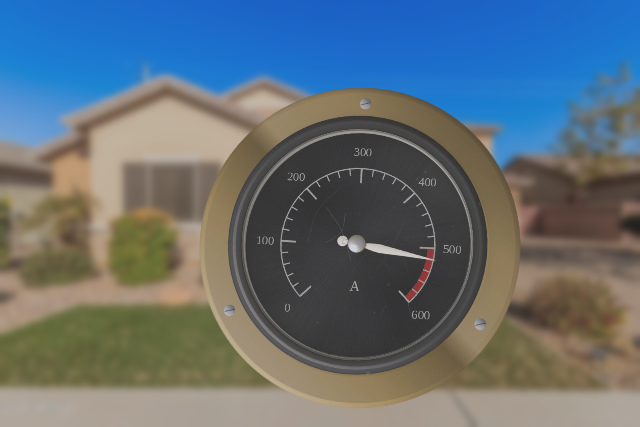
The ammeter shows value=520 unit=A
